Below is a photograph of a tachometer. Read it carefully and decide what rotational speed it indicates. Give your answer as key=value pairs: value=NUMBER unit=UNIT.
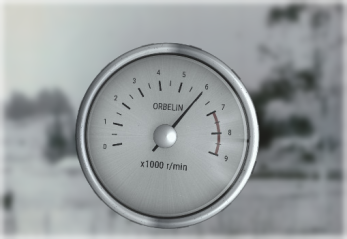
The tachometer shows value=6000 unit=rpm
